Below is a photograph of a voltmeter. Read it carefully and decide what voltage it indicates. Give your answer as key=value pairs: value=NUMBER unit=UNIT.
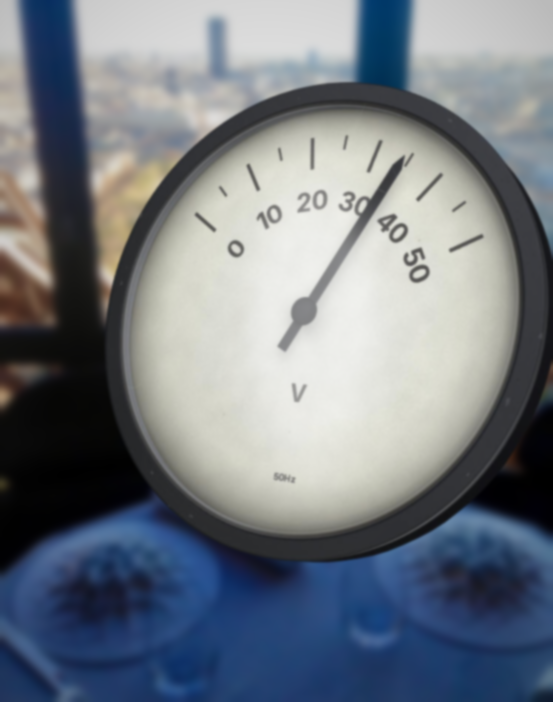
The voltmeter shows value=35 unit=V
